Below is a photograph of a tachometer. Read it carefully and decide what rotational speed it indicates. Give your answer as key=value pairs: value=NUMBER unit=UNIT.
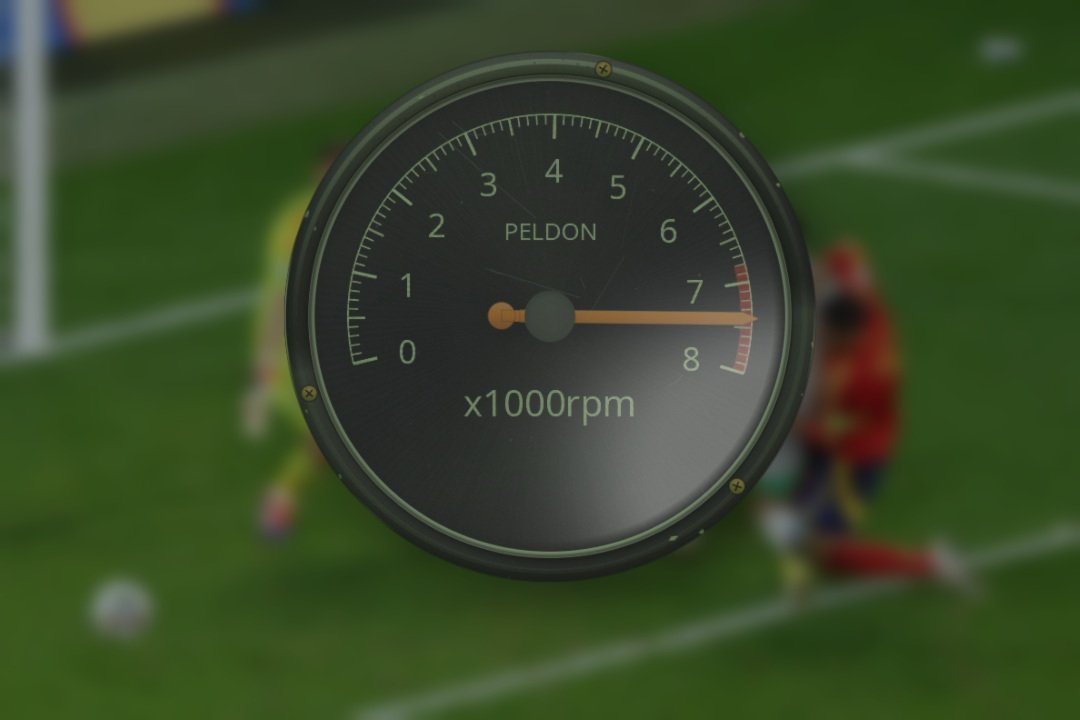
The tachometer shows value=7400 unit=rpm
